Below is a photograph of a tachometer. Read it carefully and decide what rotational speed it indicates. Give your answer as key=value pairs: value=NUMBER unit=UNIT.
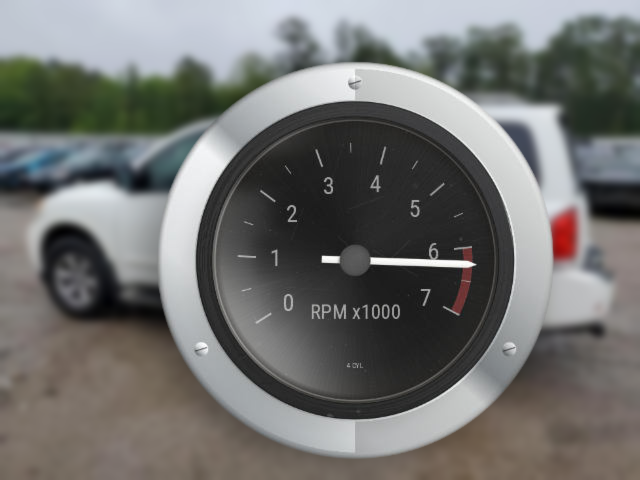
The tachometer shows value=6250 unit=rpm
